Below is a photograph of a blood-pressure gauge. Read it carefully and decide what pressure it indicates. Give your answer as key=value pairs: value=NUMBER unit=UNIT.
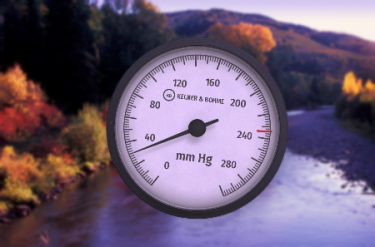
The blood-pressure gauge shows value=30 unit=mmHg
